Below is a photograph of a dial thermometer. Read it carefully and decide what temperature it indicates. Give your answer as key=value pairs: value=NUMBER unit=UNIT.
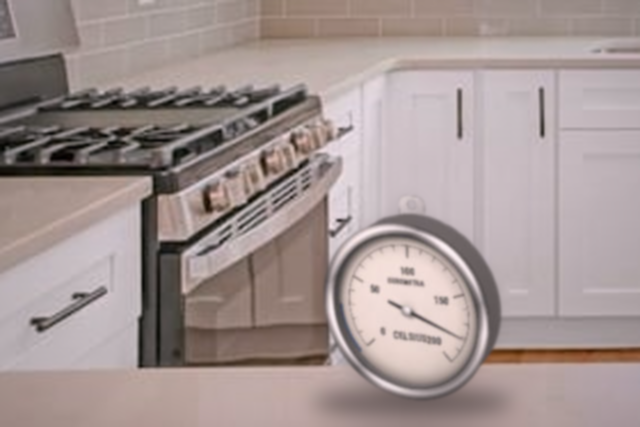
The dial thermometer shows value=180 unit=°C
